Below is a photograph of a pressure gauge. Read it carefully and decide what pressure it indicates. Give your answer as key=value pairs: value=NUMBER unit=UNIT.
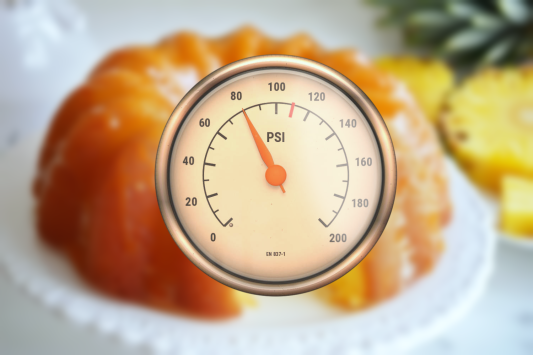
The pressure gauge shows value=80 unit=psi
